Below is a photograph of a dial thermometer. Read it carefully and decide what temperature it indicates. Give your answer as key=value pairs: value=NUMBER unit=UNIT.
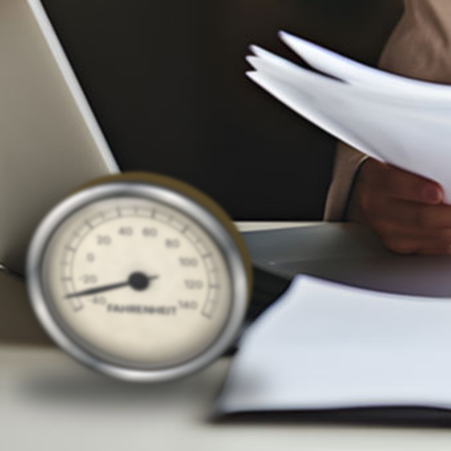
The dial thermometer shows value=-30 unit=°F
